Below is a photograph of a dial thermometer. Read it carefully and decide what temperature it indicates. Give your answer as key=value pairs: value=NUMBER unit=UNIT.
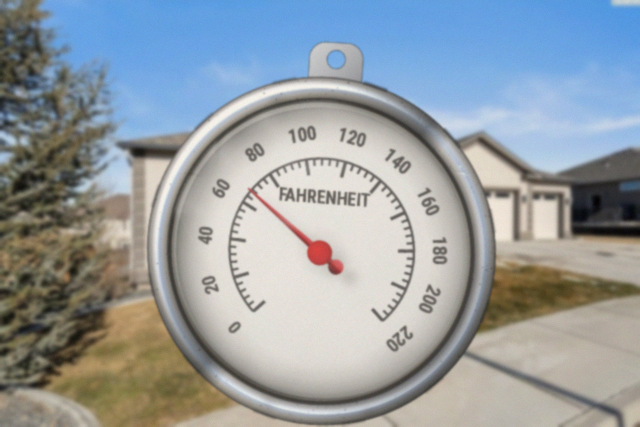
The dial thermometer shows value=68 unit=°F
